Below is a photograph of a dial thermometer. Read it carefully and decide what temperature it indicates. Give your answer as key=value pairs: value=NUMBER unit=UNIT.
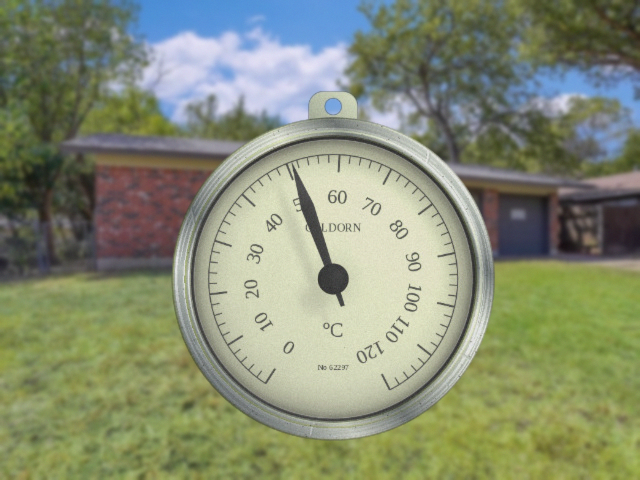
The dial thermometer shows value=51 unit=°C
